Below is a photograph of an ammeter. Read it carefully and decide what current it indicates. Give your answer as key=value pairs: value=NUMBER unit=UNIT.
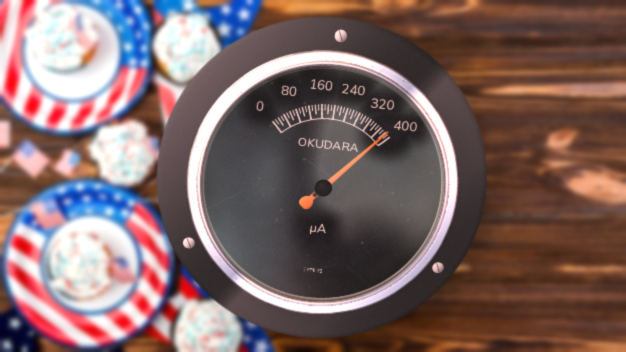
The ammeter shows value=380 unit=µA
